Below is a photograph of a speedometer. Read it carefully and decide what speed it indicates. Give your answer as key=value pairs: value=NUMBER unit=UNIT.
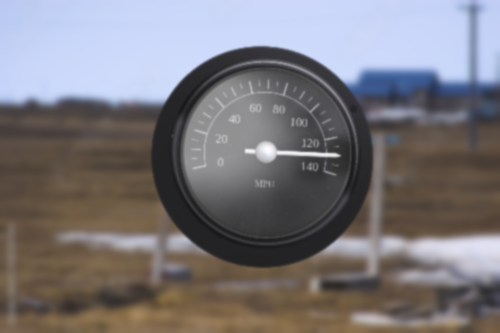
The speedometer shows value=130 unit=mph
